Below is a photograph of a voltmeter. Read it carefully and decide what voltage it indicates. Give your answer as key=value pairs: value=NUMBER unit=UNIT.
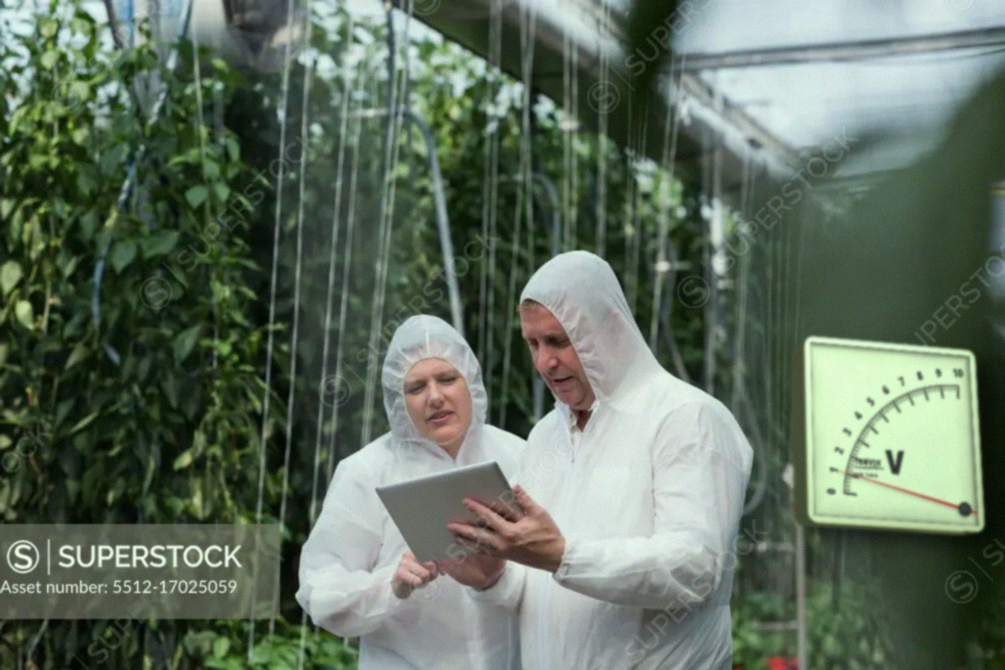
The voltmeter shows value=1 unit=V
